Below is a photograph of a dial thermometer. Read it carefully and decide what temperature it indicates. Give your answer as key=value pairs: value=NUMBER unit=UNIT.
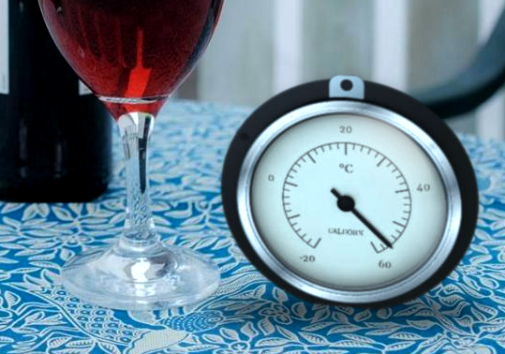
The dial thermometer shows value=56 unit=°C
